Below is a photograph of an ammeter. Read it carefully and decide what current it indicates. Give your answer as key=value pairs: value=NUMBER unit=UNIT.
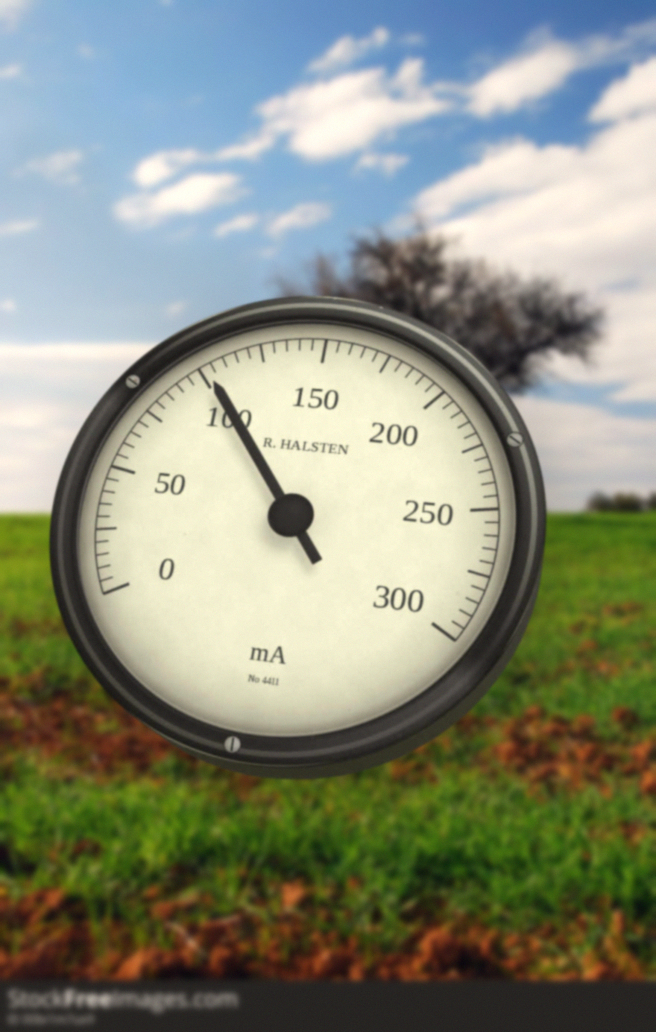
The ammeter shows value=102.5 unit=mA
